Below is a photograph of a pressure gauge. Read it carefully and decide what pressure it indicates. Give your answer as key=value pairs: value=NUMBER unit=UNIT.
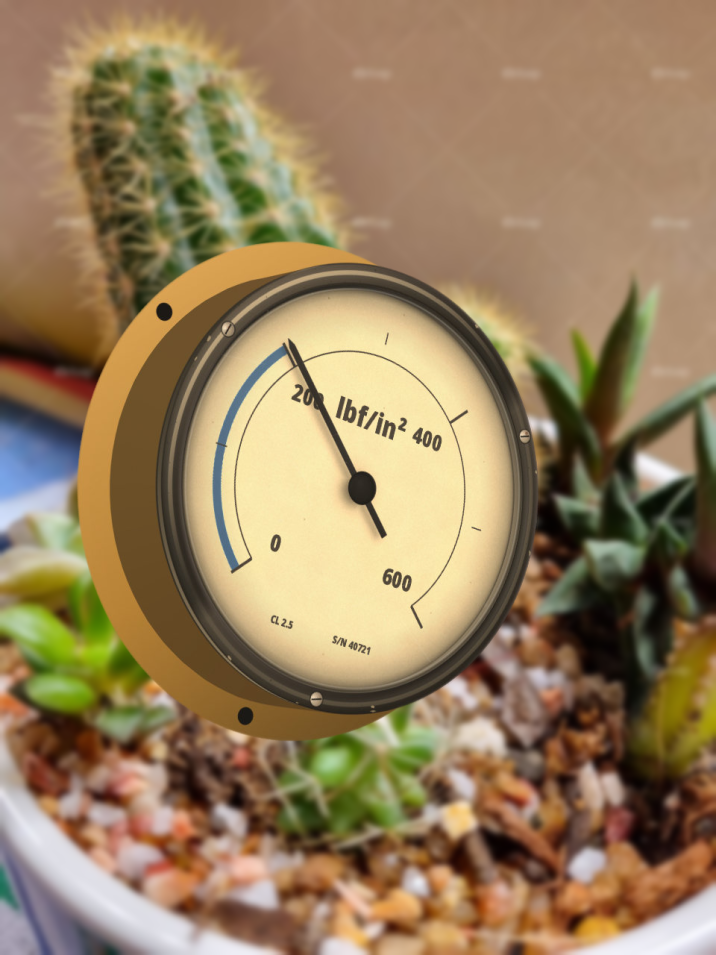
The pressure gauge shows value=200 unit=psi
